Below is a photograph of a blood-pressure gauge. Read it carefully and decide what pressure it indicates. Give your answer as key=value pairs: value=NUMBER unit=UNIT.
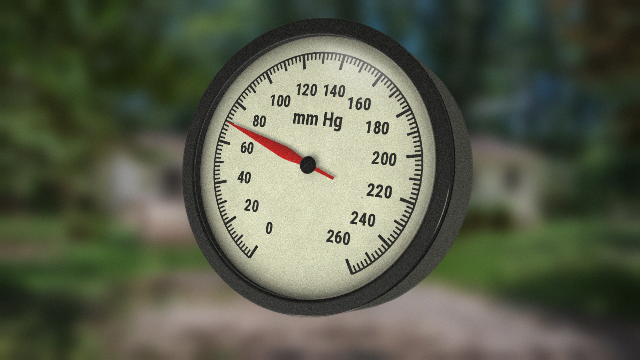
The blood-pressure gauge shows value=70 unit=mmHg
